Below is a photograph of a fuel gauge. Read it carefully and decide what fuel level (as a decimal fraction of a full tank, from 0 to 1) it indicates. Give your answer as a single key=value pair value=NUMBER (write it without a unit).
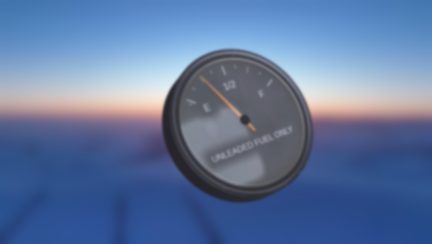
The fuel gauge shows value=0.25
